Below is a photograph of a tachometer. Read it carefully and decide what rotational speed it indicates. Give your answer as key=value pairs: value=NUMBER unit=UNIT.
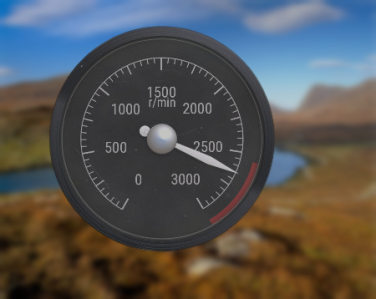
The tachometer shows value=2650 unit=rpm
